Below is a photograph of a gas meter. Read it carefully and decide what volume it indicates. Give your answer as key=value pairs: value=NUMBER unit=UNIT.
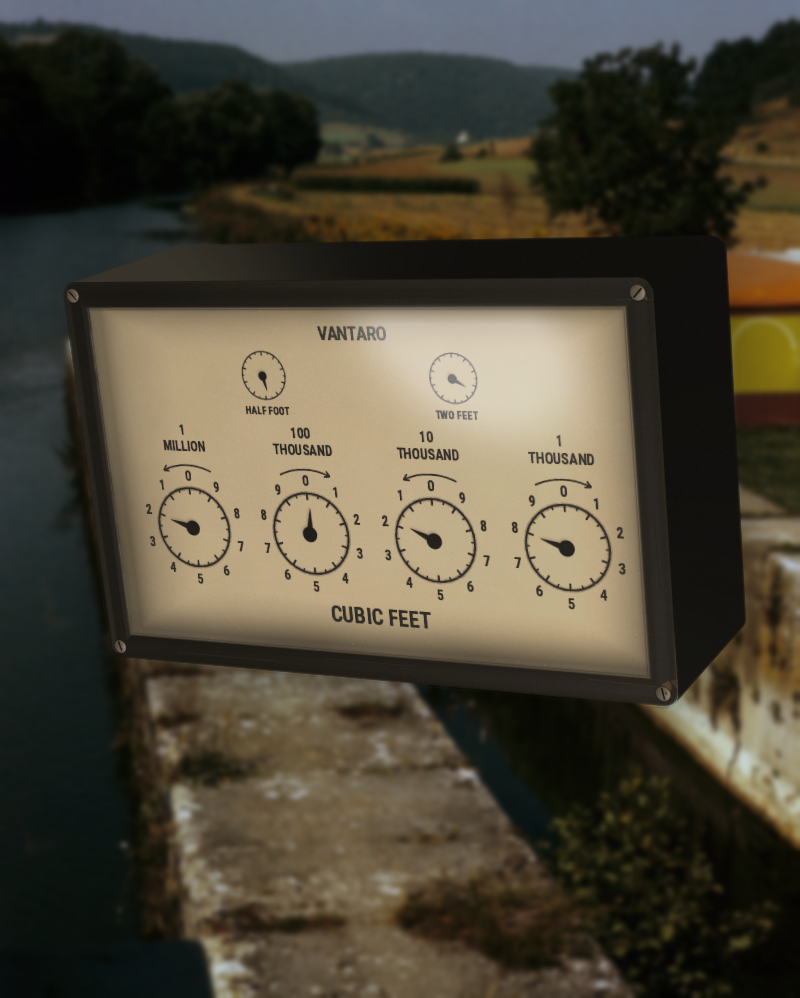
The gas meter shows value=201800 unit=ft³
